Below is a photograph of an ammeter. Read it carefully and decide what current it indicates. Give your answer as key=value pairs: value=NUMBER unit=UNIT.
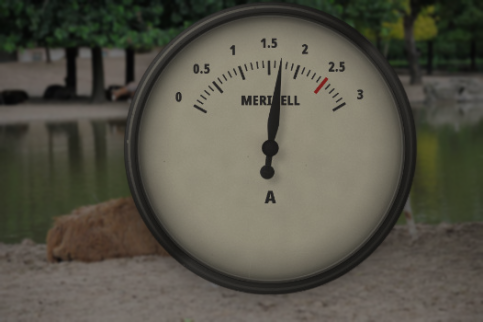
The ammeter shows value=1.7 unit=A
